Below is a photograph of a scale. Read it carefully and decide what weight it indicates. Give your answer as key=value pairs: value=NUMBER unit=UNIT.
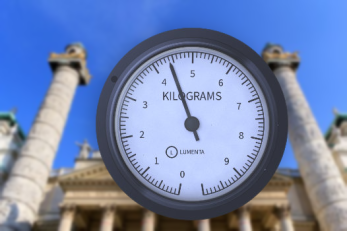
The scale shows value=4.4 unit=kg
